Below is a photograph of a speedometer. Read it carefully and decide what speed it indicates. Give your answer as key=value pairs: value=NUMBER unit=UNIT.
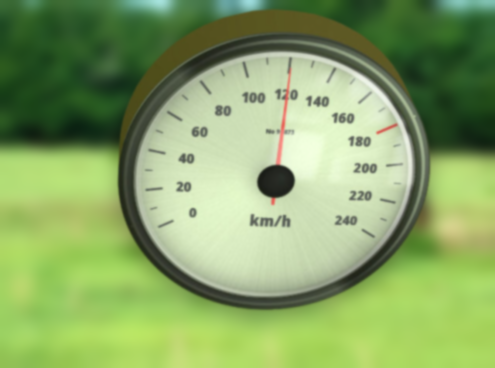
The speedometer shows value=120 unit=km/h
